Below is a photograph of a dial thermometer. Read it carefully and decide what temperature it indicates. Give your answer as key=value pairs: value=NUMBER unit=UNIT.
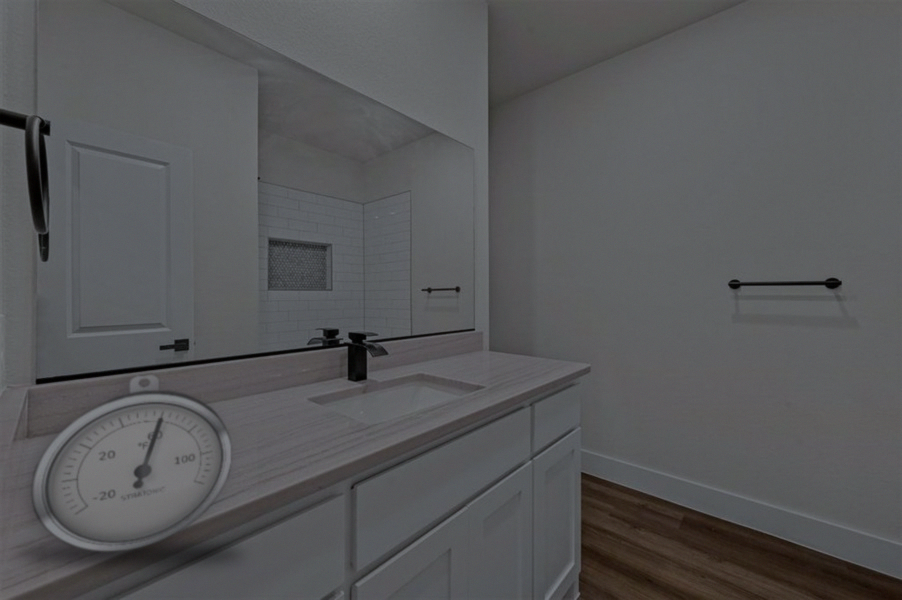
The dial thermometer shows value=60 unit=°F
